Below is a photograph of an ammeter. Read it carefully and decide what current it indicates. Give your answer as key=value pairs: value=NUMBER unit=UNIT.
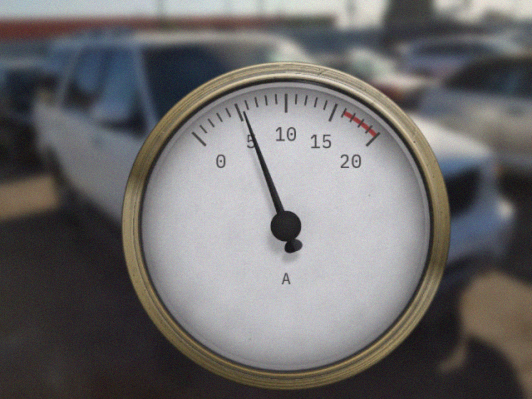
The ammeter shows value=5.5 unit=A
